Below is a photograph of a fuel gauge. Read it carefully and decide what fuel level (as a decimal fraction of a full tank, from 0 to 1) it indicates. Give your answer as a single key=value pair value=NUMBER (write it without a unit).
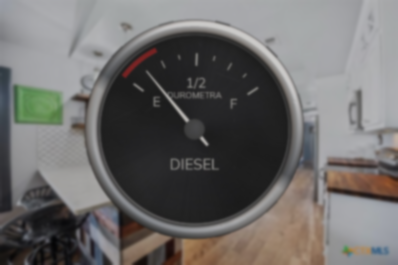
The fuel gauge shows value=0.125
